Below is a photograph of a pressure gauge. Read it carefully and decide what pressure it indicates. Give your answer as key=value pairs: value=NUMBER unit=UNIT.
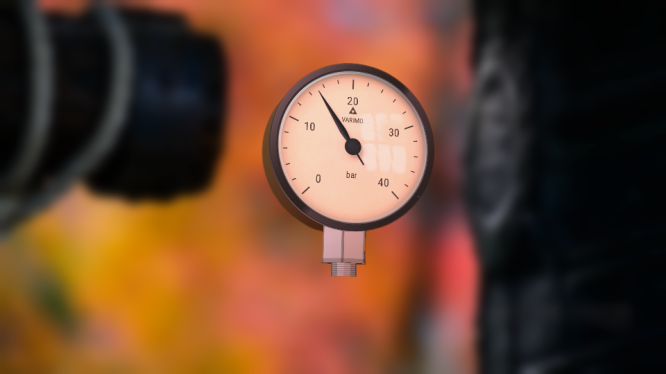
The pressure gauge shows value=15 unit=bar
